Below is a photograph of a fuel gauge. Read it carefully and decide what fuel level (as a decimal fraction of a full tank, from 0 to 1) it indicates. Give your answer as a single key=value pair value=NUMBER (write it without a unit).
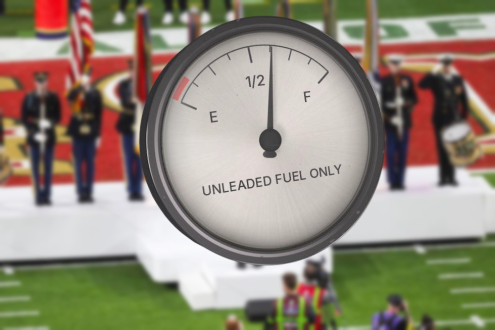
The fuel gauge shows value=0.625
